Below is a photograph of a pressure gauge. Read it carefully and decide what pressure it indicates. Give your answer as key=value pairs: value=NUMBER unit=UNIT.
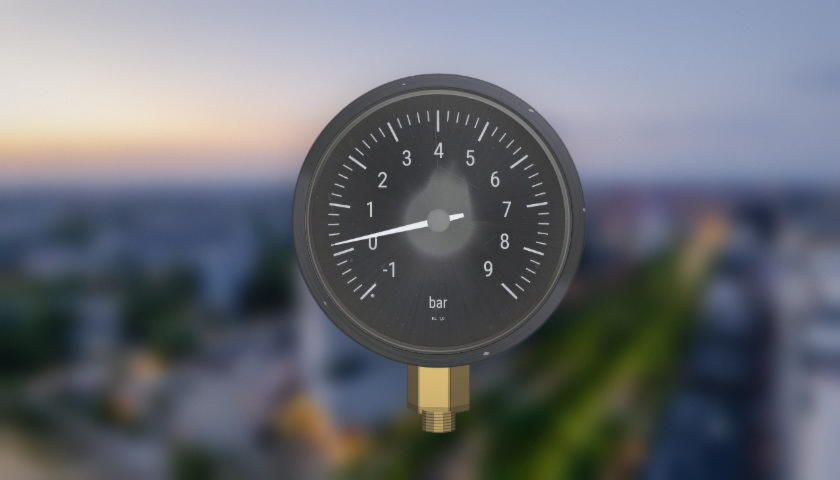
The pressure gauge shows value=0.2 unit=bar
